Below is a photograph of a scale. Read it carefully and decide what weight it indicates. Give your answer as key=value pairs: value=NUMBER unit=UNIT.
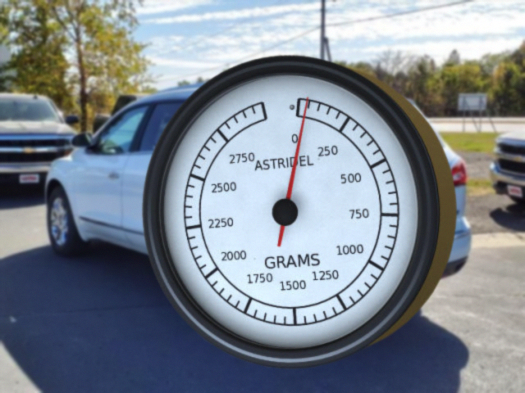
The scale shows value=50 unit=g
